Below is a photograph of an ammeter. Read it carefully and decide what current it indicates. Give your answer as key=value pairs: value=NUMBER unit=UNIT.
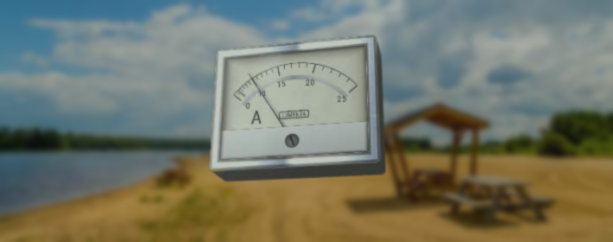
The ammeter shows value=10 unit=A
